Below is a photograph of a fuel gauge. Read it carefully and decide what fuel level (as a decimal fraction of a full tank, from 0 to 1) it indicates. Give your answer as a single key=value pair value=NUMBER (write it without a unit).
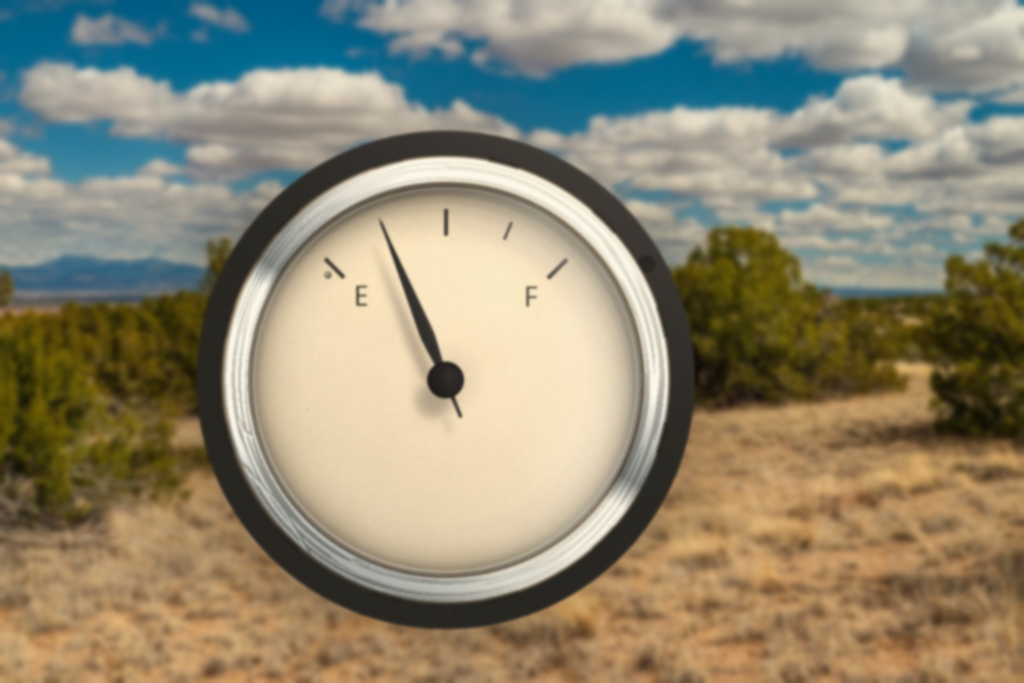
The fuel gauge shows value=0.25
